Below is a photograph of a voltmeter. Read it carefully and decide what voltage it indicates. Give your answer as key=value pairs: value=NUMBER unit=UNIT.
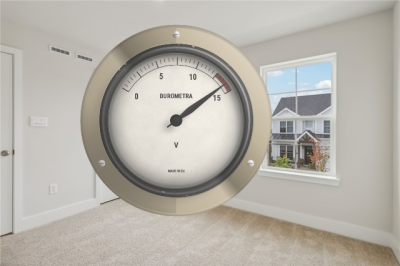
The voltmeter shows value=14 unit=V
